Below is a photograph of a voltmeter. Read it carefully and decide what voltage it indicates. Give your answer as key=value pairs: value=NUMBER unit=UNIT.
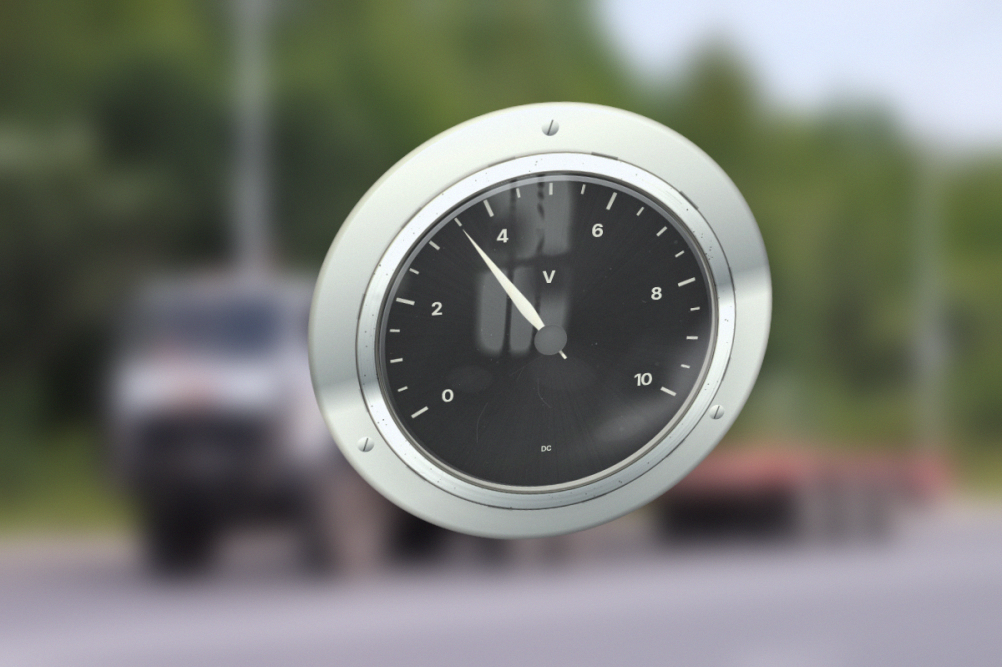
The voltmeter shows value=3.5 unit=V
